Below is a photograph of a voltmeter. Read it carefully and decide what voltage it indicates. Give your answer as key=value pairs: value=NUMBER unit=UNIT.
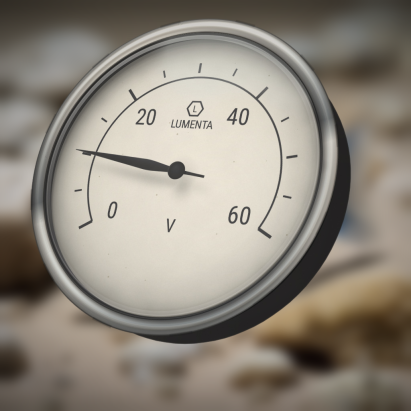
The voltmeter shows value=10 unit=V
